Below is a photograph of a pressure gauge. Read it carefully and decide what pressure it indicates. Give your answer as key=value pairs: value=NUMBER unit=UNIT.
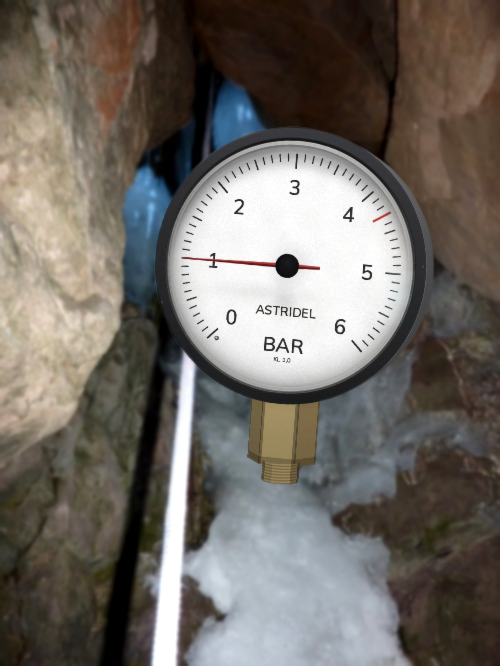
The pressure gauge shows value=1 unit=bar
